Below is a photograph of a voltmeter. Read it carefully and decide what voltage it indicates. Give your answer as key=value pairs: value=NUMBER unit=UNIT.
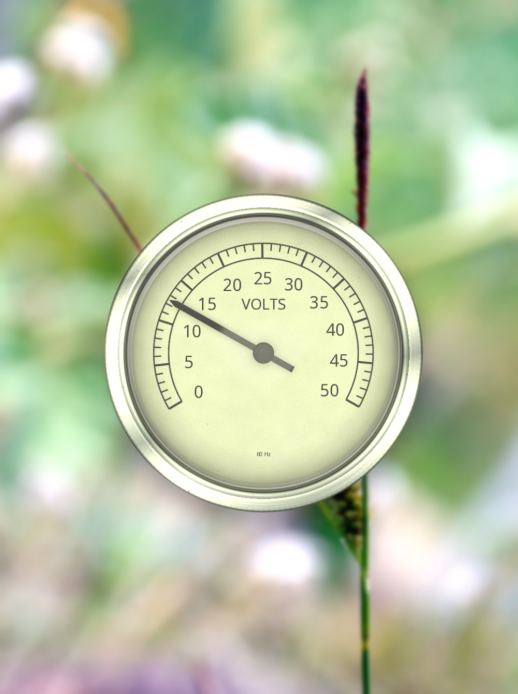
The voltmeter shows value=12.5 unit=V
